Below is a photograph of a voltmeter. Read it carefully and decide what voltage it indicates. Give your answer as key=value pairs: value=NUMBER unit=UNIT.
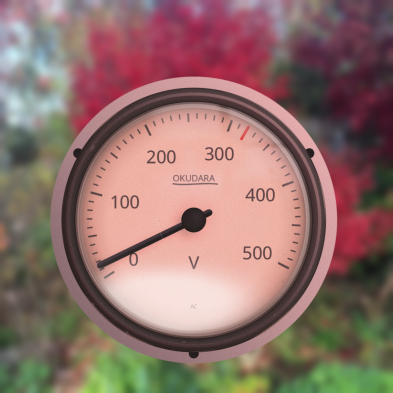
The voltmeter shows value=15 unit=V
